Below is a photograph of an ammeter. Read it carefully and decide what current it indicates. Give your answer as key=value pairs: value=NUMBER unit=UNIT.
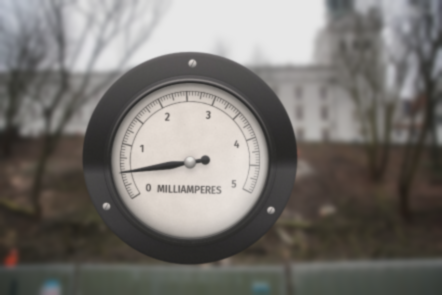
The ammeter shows value=0.5 unit=mA
